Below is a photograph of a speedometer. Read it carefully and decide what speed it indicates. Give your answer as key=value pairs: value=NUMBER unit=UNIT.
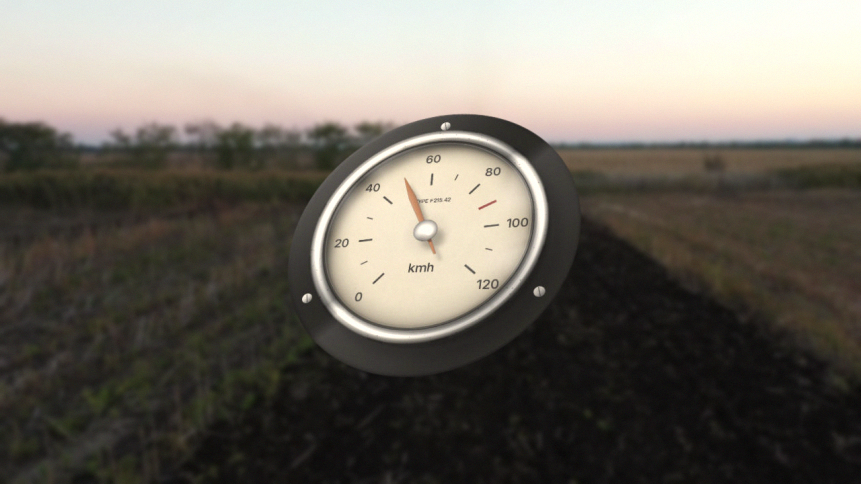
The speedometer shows value=50 unit=km/h
